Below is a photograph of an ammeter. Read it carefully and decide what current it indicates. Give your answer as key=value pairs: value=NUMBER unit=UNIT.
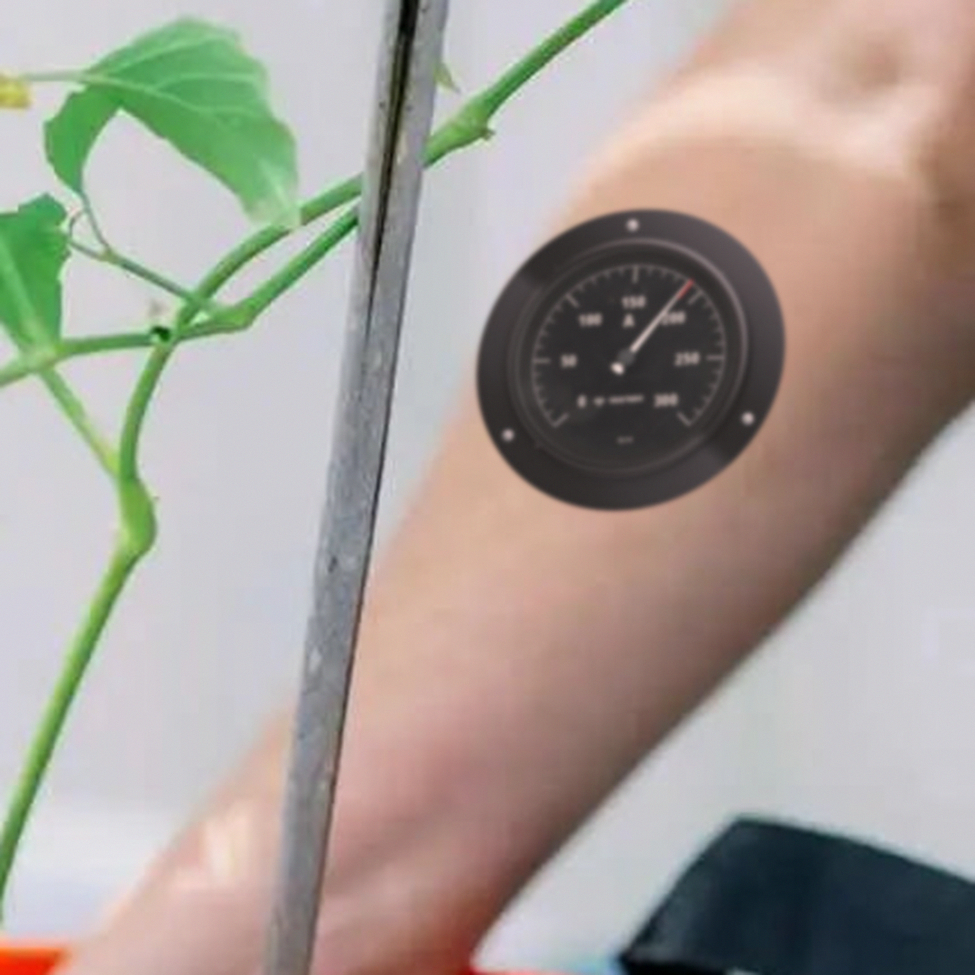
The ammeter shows value=190 unit=A
